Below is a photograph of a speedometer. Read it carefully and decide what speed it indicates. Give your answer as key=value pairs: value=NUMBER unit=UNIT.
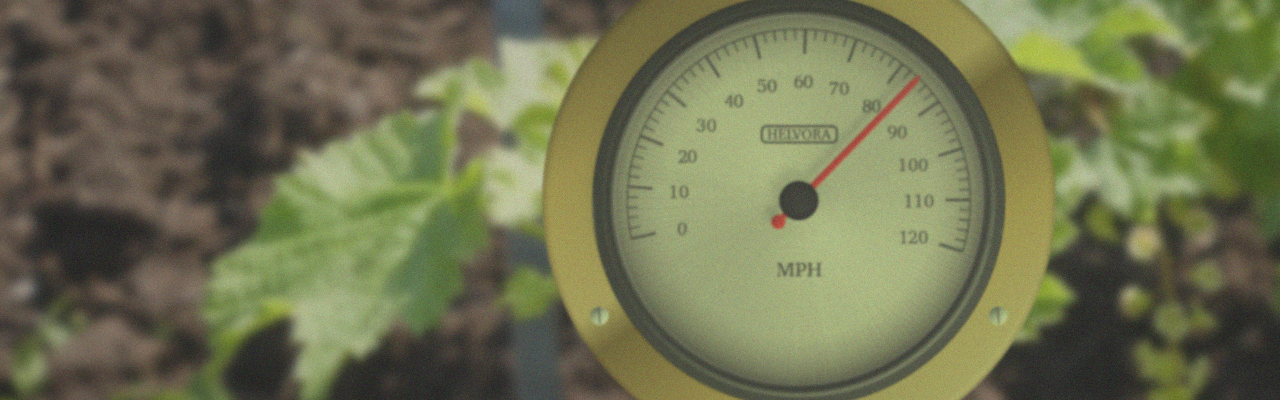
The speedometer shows value=84 unit=mph
